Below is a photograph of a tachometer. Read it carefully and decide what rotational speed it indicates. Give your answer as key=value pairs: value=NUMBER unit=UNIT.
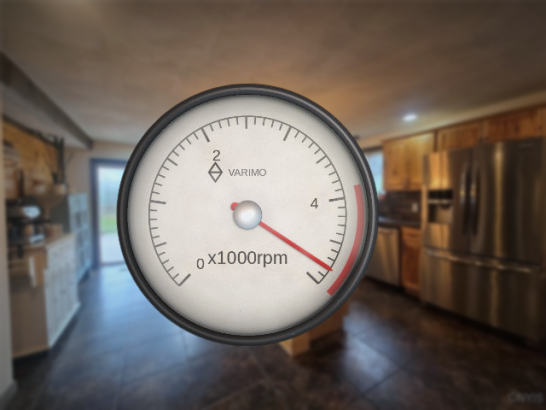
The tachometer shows value=4800 unit=rpm
